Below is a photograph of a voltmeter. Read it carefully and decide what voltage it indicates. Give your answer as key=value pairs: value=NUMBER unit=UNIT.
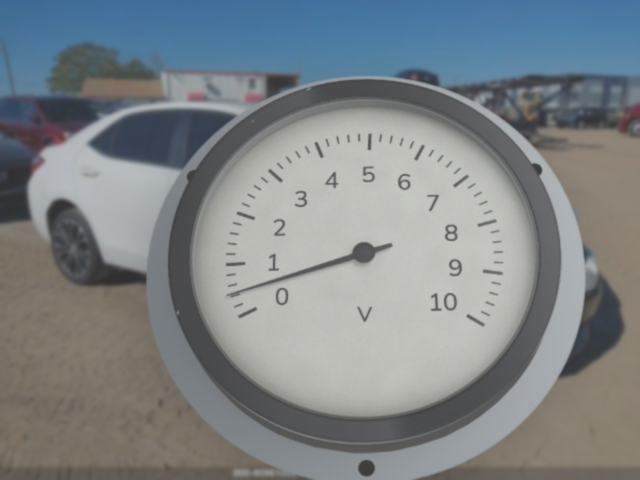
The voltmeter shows value=0.4 unit=V
